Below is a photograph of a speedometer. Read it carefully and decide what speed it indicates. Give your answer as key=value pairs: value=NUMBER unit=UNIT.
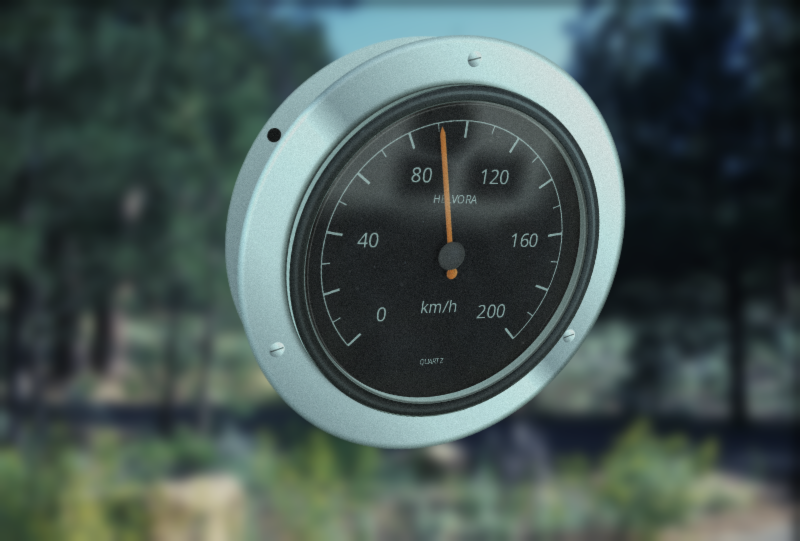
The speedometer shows value=90 unit=km/h
